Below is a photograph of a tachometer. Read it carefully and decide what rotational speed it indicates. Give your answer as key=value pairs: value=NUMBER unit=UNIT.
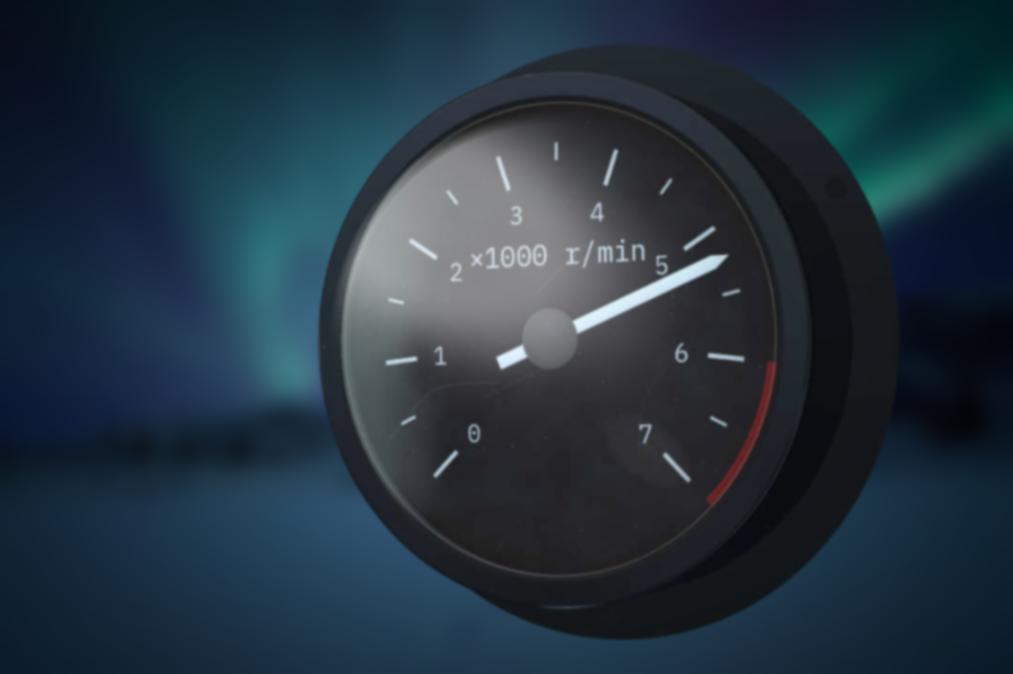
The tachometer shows value=5250 unit=rpm
